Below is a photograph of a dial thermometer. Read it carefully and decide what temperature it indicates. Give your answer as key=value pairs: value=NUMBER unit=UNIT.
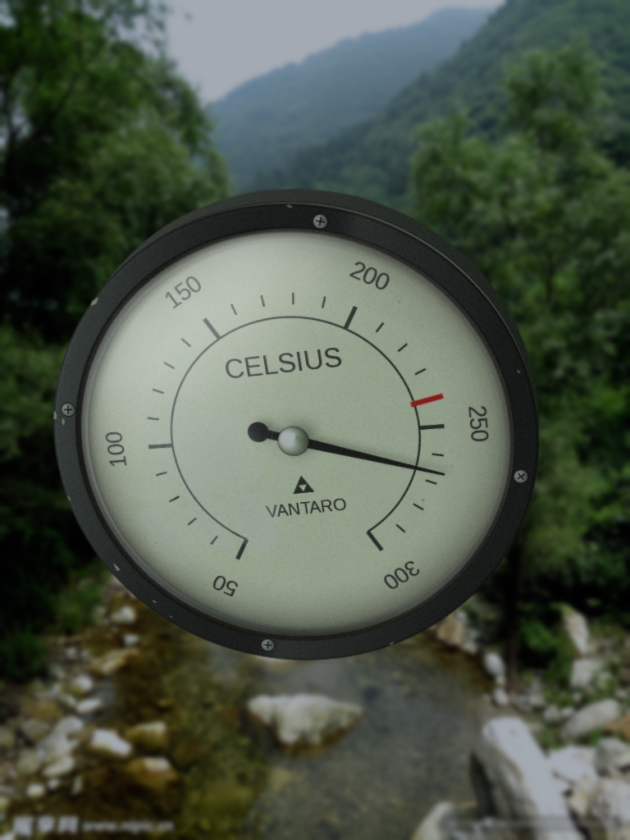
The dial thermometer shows value=265 unit=°C
